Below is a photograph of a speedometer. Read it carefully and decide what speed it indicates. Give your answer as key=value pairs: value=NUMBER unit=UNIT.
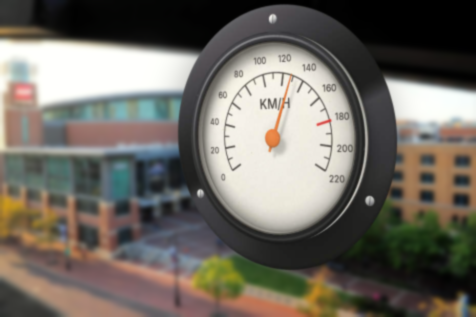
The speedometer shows value=130 unit=km/h
